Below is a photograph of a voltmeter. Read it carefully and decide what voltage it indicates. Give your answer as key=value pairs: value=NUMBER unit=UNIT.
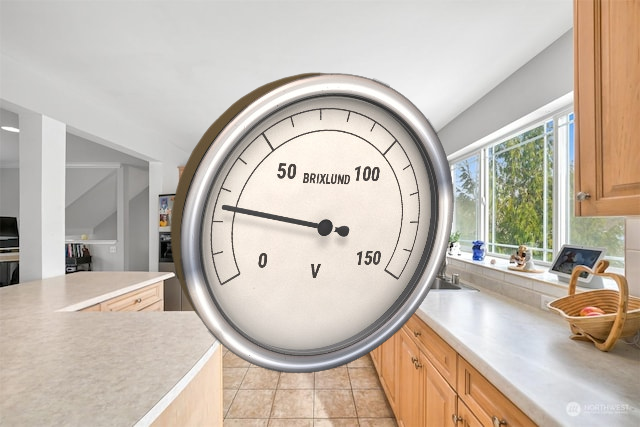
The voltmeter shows value=25 unit=V
